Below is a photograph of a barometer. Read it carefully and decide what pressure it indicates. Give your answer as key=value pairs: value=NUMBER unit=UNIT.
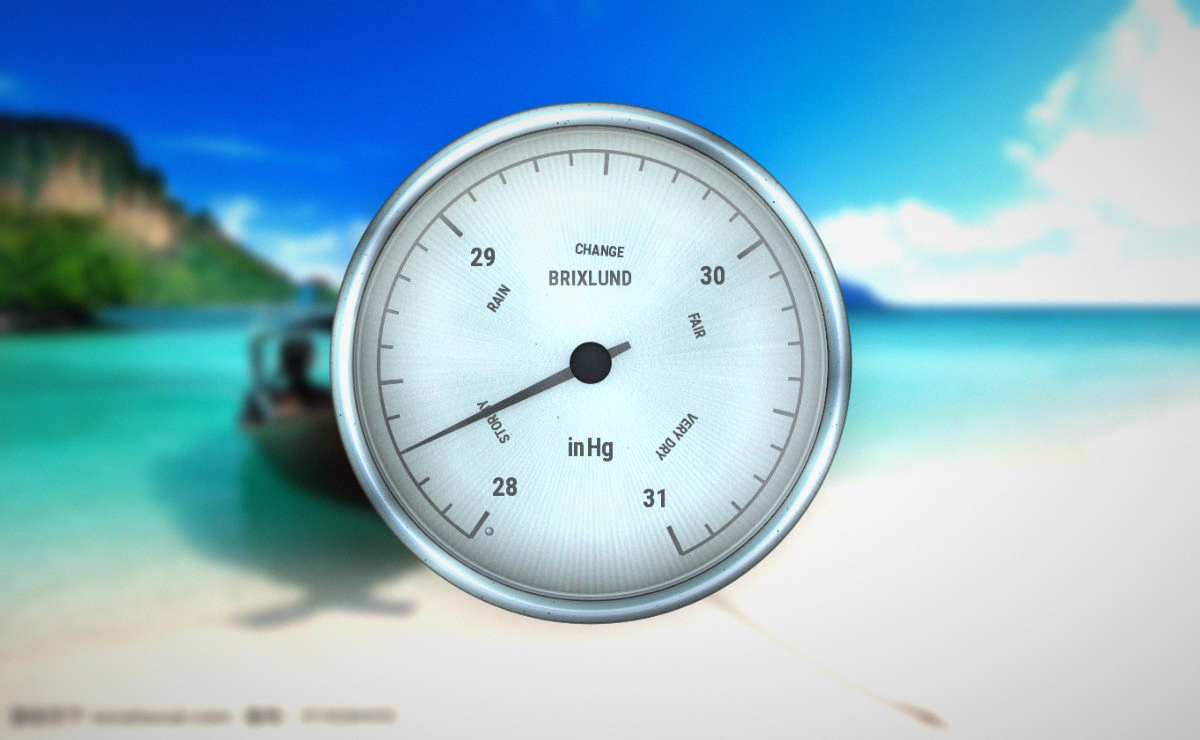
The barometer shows value=28.3 unit=inHg
